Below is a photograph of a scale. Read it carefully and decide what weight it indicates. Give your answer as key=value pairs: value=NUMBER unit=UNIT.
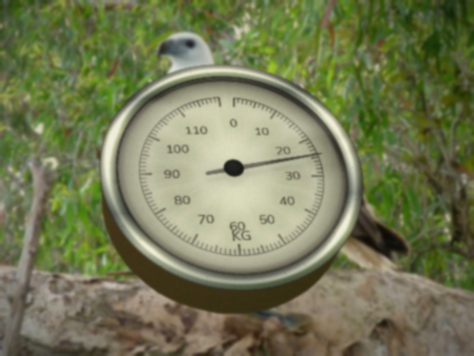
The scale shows value=25 unit=kg
